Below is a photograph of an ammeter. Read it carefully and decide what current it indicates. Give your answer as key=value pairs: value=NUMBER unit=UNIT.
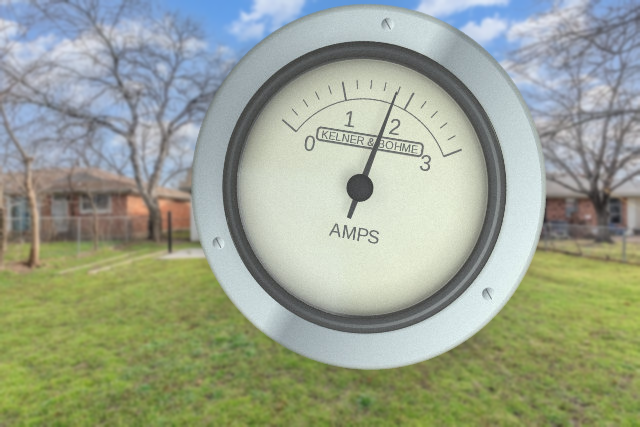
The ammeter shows value=1.8 unit=A
